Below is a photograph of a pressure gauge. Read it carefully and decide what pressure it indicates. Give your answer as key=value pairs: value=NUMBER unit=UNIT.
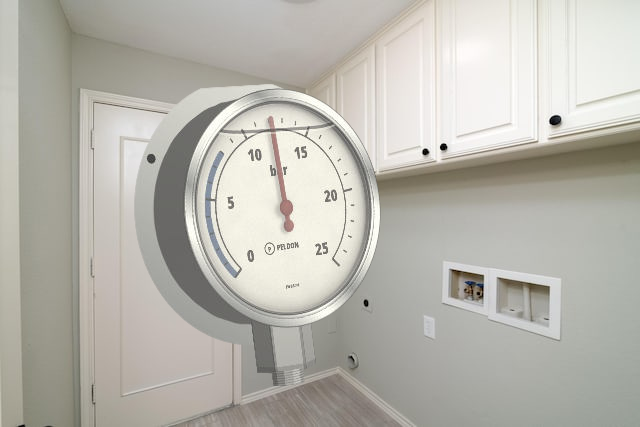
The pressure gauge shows value=12 unit=bar
